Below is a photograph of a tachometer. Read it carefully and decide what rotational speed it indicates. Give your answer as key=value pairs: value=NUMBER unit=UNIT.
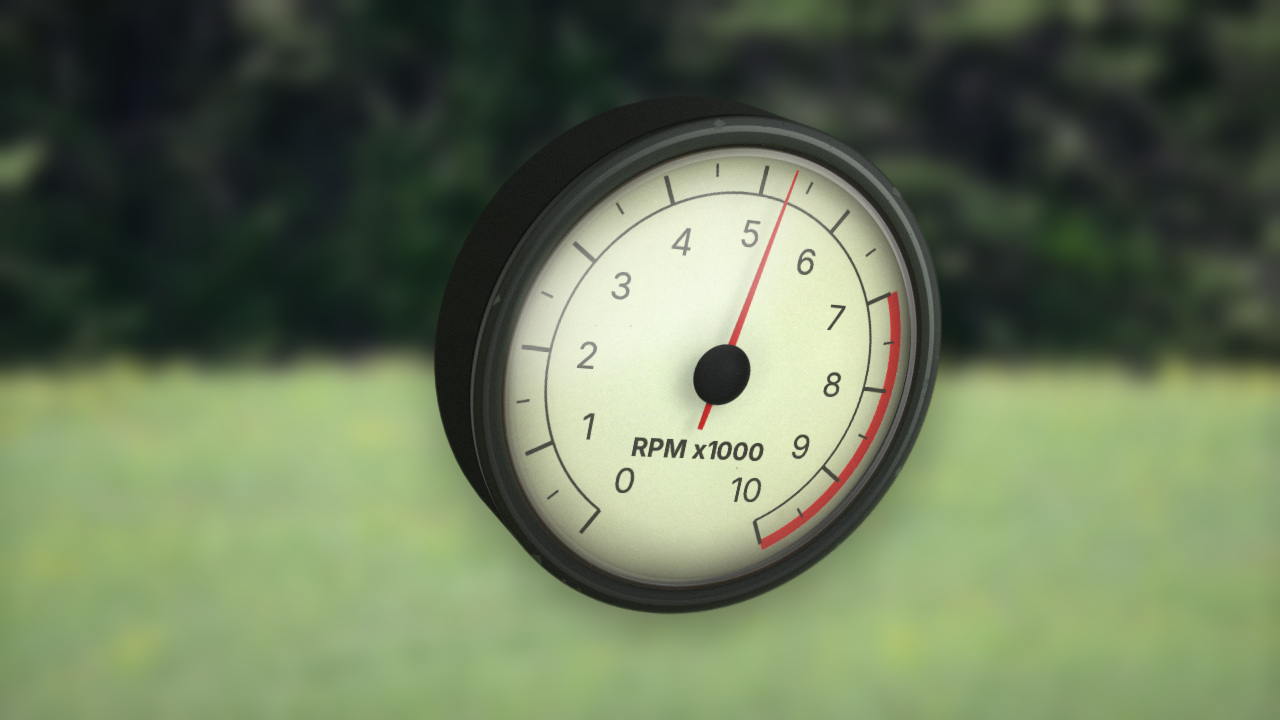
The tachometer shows value=5250 unit=rpm
